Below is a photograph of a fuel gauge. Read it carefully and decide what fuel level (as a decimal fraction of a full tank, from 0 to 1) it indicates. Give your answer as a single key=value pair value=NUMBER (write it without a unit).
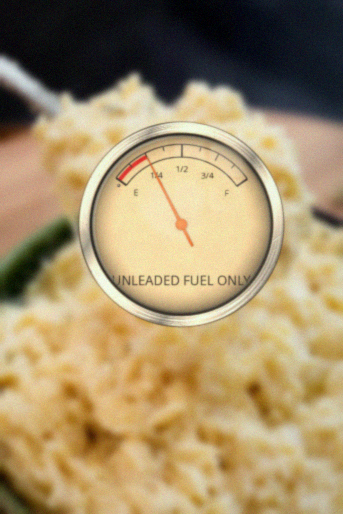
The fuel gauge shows value=0.25
